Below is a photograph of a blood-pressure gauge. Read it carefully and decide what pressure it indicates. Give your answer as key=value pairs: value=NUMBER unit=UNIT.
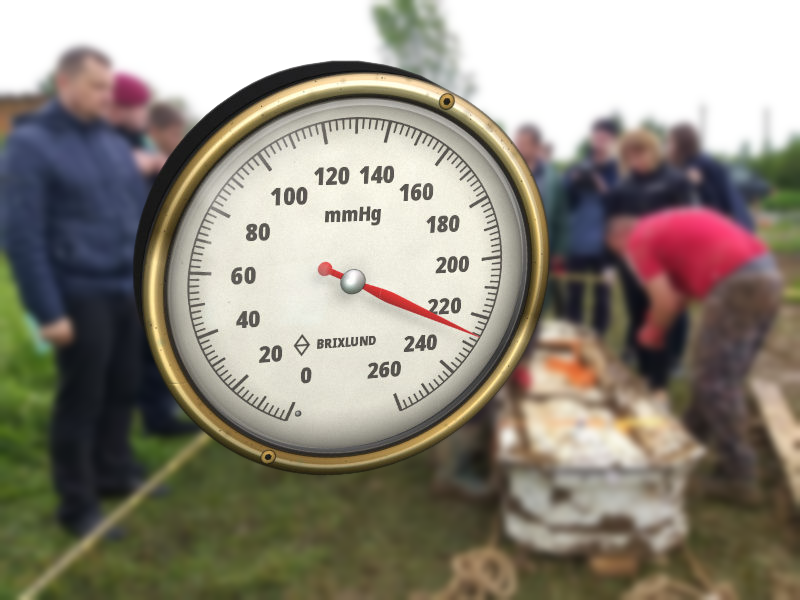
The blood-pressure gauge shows value=226 unit=mmHg
